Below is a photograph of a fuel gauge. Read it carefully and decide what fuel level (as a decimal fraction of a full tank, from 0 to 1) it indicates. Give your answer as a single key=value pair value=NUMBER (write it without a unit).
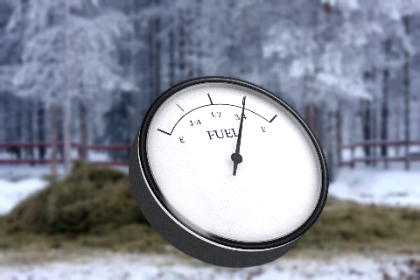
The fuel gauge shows value=0.75
